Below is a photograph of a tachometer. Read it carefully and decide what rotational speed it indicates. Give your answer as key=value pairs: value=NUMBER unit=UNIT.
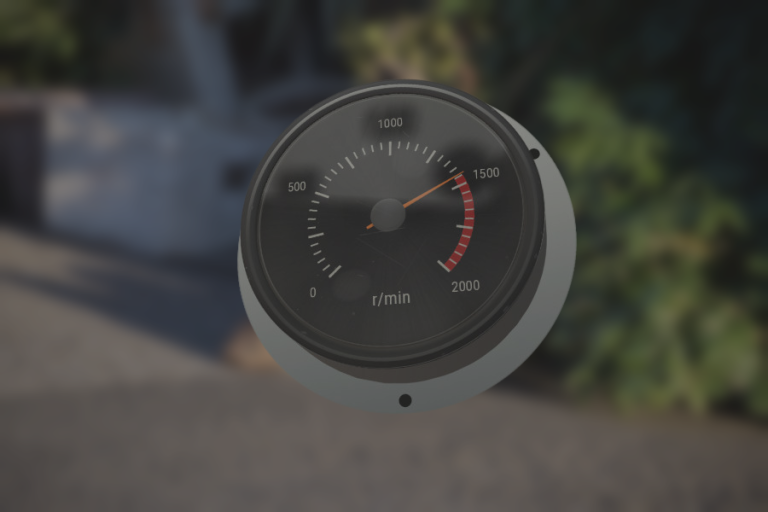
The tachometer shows value=1450 unit=rpm
